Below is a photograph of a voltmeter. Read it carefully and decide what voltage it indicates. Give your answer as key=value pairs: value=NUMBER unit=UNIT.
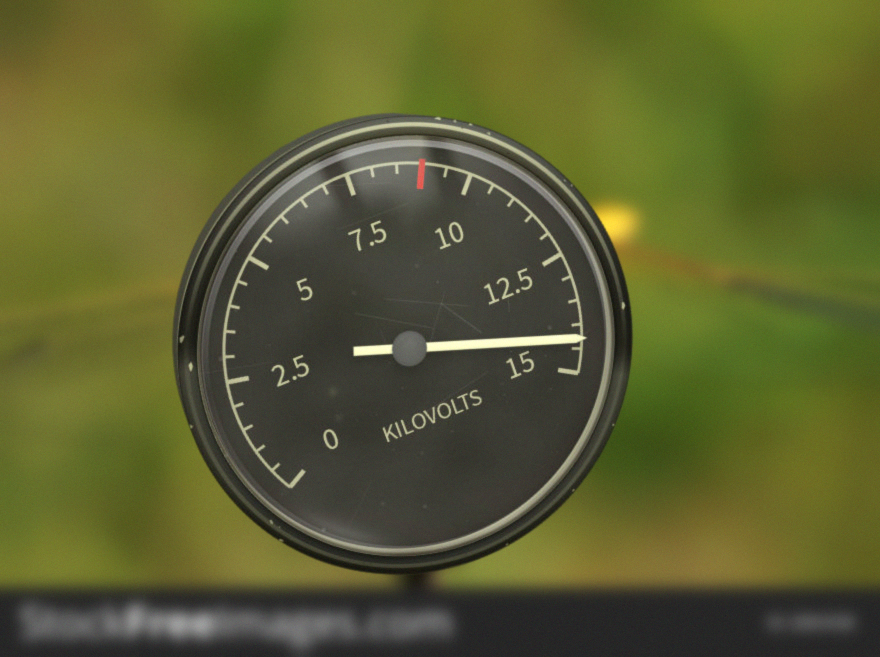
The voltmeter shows value=14.25 unit=kV
